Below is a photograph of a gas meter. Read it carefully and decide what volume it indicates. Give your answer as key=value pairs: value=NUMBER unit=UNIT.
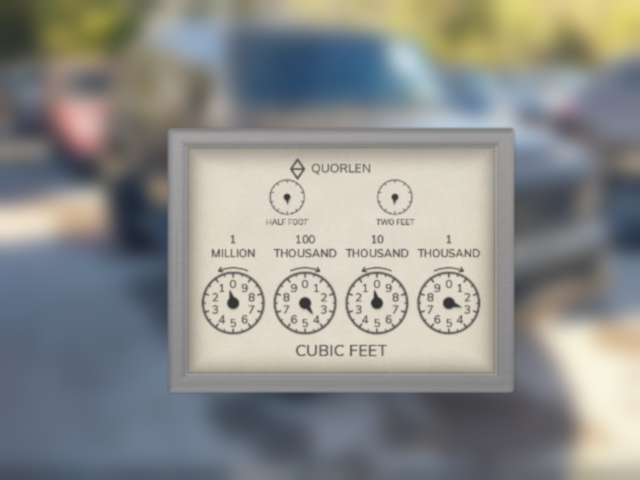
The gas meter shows value=40300 unit=ft³
